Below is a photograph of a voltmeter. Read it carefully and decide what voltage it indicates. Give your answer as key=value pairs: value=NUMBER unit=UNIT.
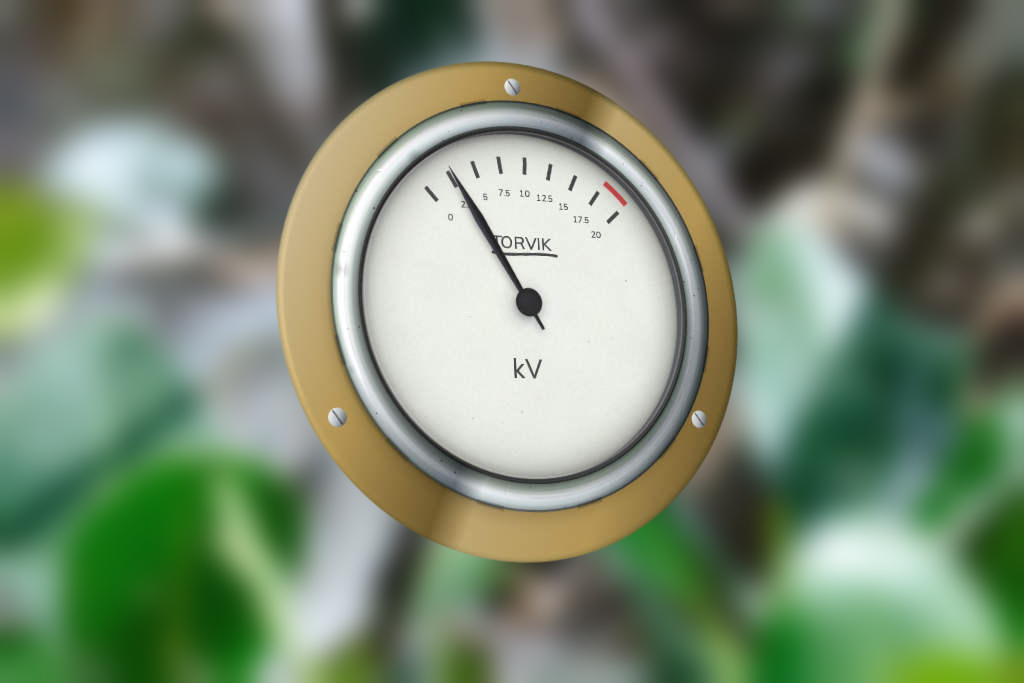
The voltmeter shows value=2.5 unit=kV
